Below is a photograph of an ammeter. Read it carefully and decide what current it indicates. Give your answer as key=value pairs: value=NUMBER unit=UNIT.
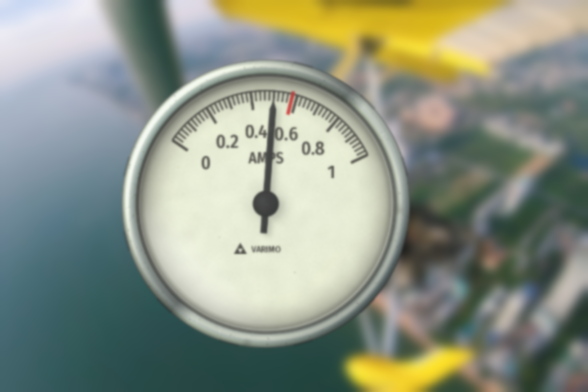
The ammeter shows value=0.5 unit=A
